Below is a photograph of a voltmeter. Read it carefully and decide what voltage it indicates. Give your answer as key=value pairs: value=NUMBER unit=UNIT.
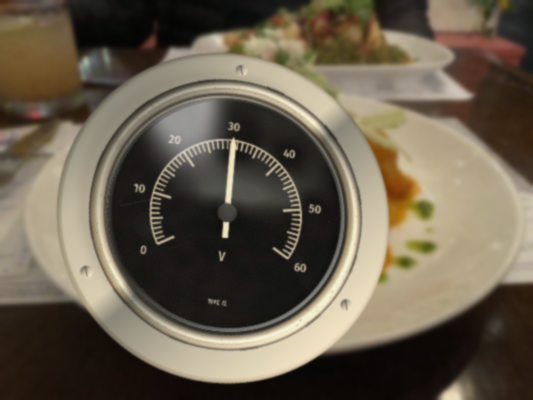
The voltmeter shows value=30 unit=V
